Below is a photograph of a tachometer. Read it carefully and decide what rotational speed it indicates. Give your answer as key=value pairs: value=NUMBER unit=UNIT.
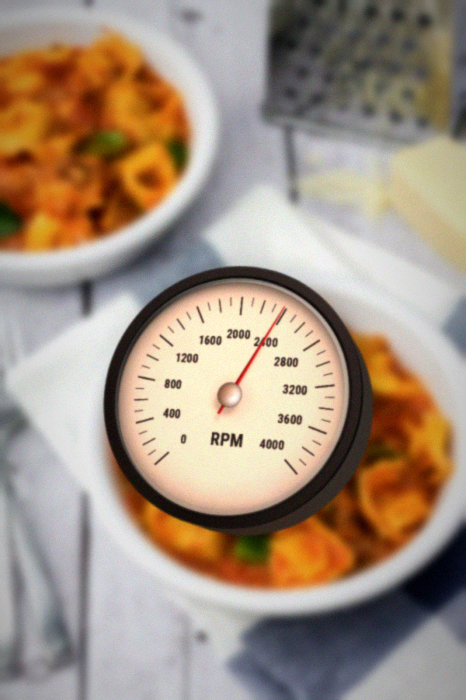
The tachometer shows value=2400 unit=rpm
